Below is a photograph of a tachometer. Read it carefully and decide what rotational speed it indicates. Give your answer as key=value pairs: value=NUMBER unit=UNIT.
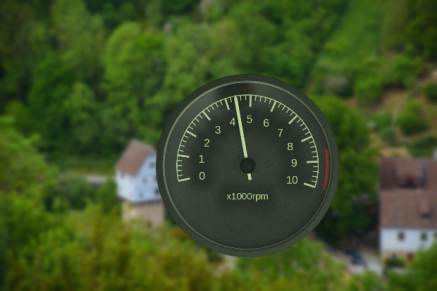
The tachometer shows value=4400 unit=rpm
